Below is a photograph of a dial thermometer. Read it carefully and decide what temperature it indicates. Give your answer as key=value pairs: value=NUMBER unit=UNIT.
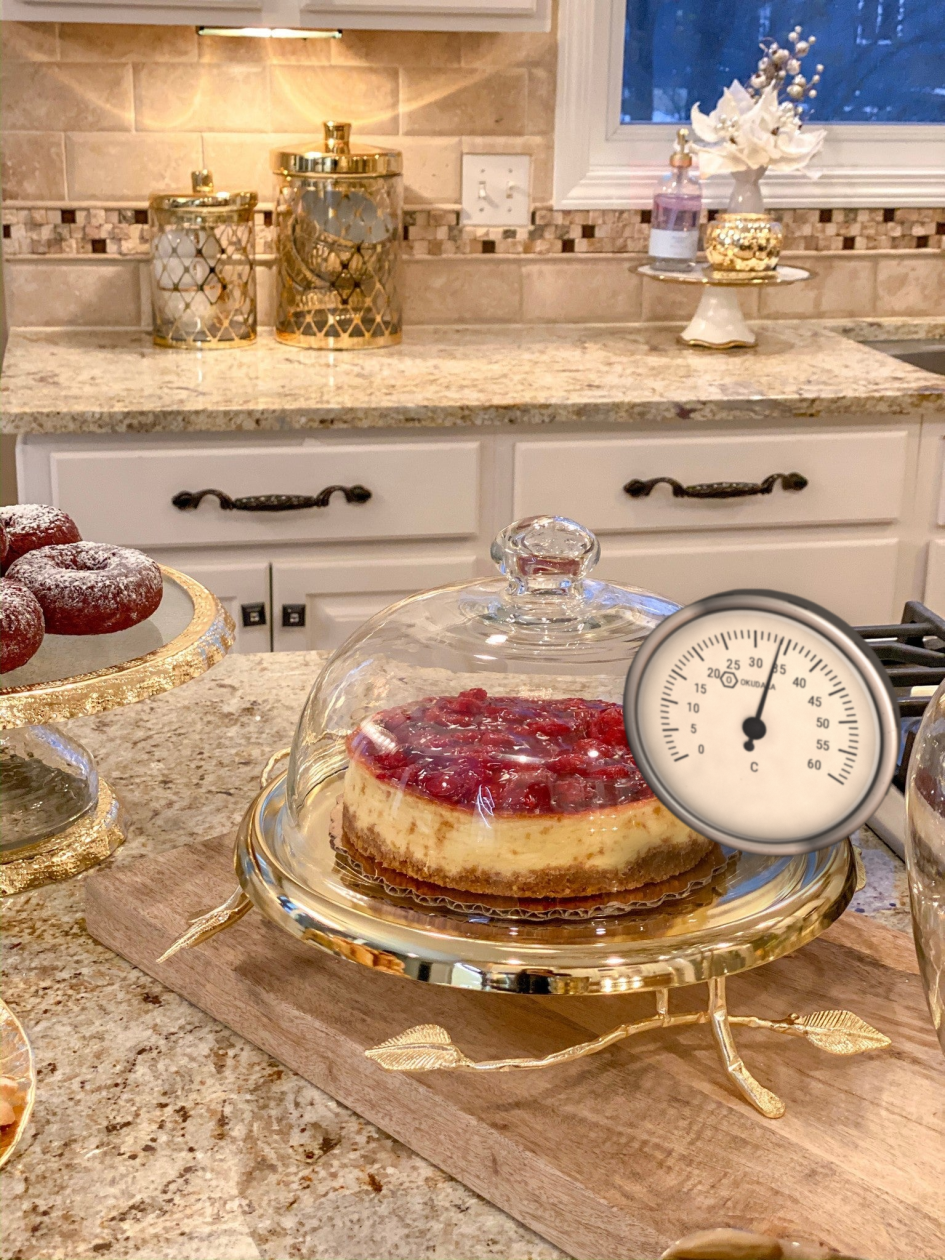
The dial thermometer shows value=34 unit=°C
